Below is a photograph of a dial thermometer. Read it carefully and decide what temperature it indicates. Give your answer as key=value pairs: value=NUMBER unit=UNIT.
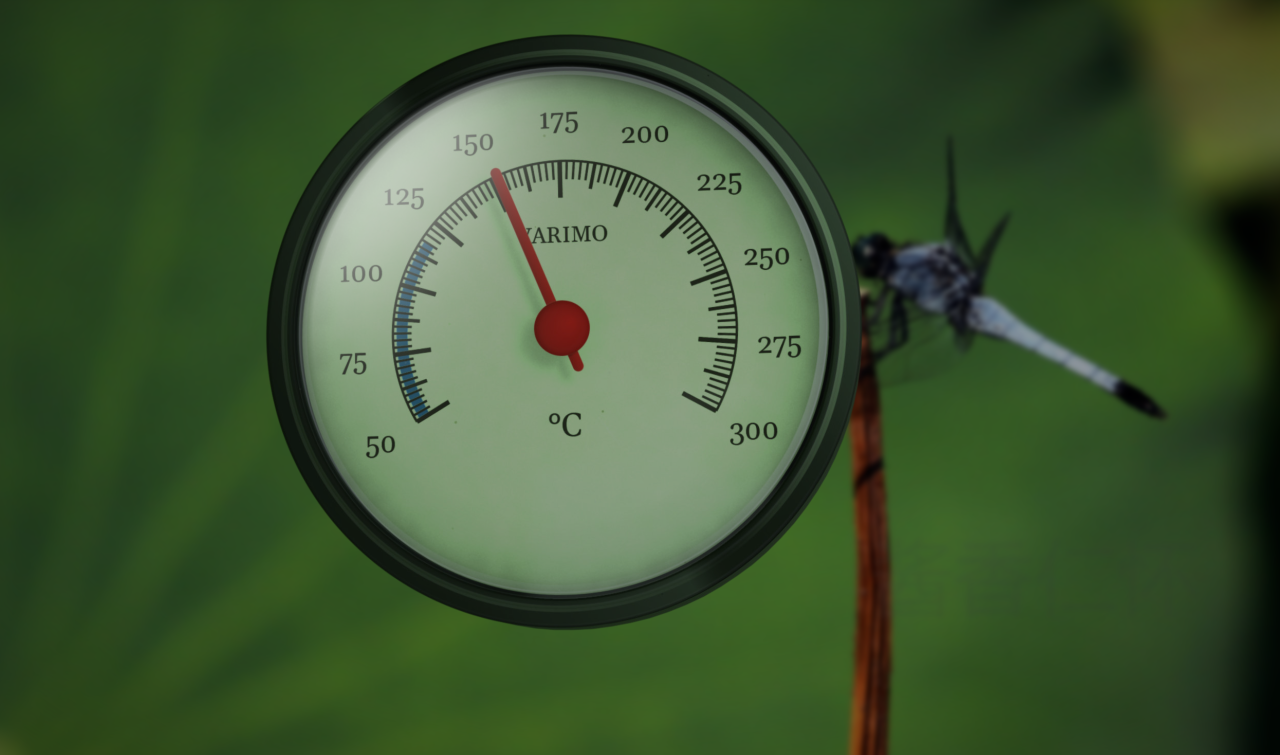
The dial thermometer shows value=152.5 unit=°C
